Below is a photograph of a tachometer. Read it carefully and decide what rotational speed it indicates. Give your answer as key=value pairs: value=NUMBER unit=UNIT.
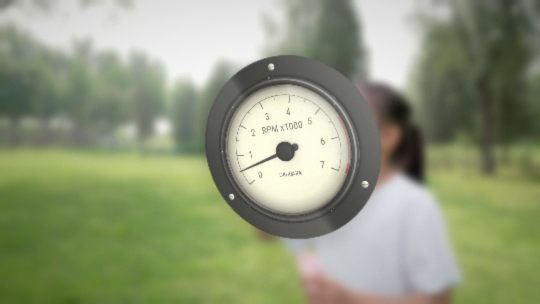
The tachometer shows value=500 unit=rpm
